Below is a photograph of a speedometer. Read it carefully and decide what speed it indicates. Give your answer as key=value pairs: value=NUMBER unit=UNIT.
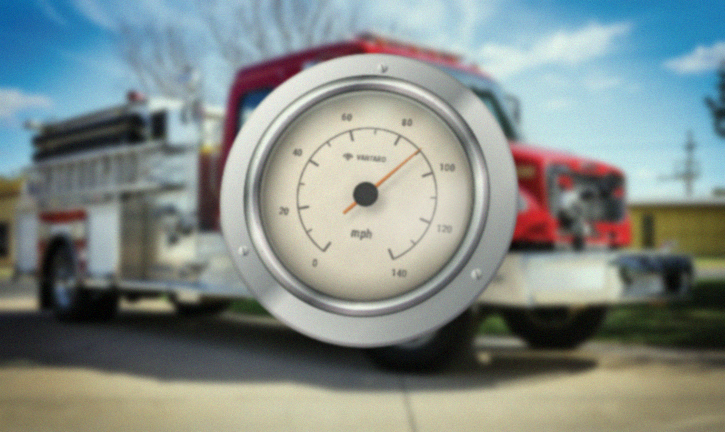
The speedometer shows value=90 unit=mph
